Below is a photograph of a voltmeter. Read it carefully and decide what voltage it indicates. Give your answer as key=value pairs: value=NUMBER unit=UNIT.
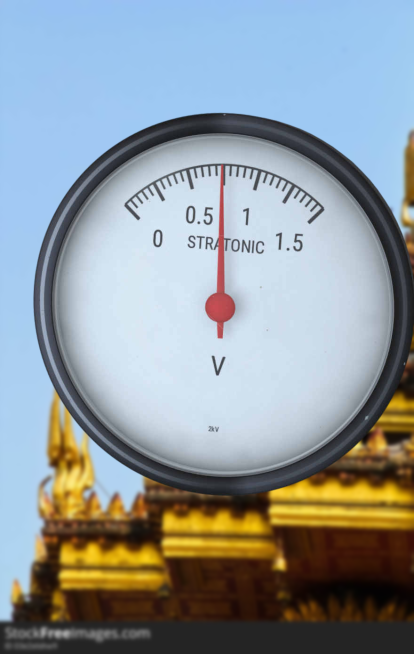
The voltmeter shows value=0.75 unit=V
